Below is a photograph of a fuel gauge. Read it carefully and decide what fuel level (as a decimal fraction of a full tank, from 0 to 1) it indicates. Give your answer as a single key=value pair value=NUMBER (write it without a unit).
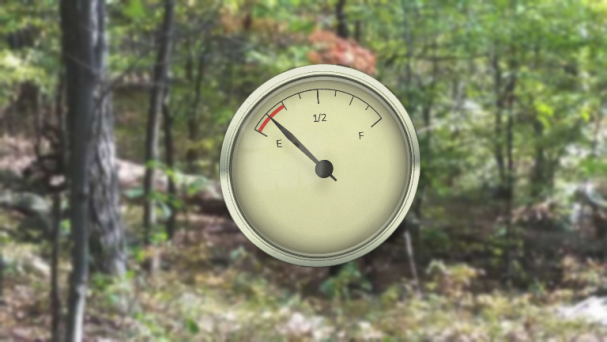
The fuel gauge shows value=0.125
